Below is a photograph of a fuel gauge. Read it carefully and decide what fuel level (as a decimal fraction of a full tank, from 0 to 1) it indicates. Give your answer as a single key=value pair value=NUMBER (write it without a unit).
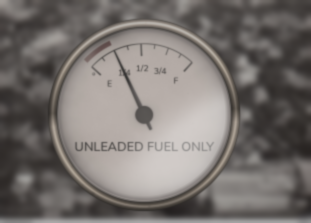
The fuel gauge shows value=0.25
